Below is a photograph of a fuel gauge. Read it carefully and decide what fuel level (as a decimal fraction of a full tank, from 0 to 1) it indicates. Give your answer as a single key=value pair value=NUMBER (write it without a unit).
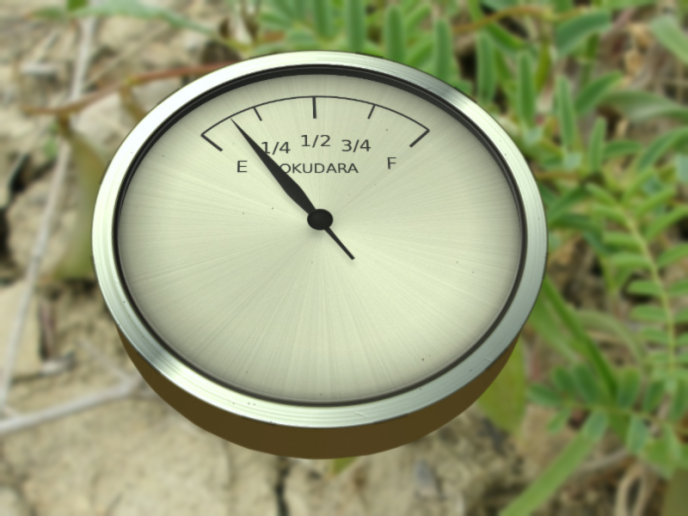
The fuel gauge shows value=0.125
